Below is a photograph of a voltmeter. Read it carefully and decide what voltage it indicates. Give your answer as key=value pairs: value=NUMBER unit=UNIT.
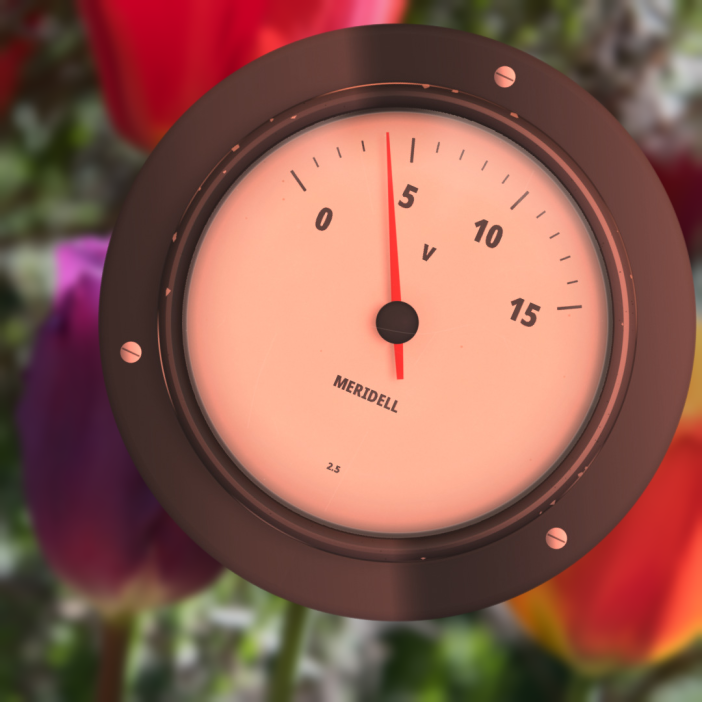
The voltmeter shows value=4 unit=V
